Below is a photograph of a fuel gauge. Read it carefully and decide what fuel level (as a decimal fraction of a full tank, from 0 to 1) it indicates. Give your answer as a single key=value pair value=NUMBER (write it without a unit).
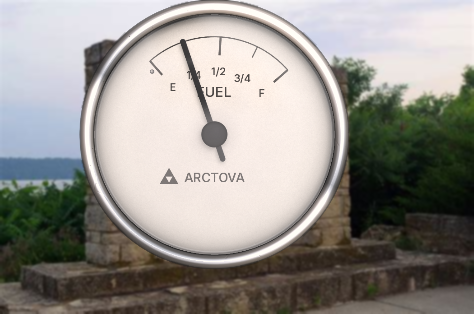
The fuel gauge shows value=0.25
